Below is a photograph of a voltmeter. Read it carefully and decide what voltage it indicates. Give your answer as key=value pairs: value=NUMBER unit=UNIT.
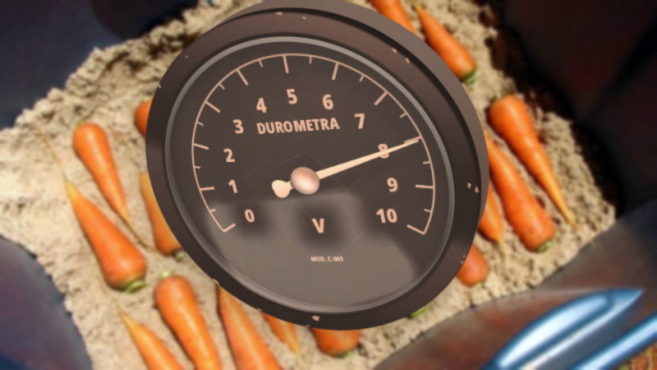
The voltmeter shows value=8 unit=V
